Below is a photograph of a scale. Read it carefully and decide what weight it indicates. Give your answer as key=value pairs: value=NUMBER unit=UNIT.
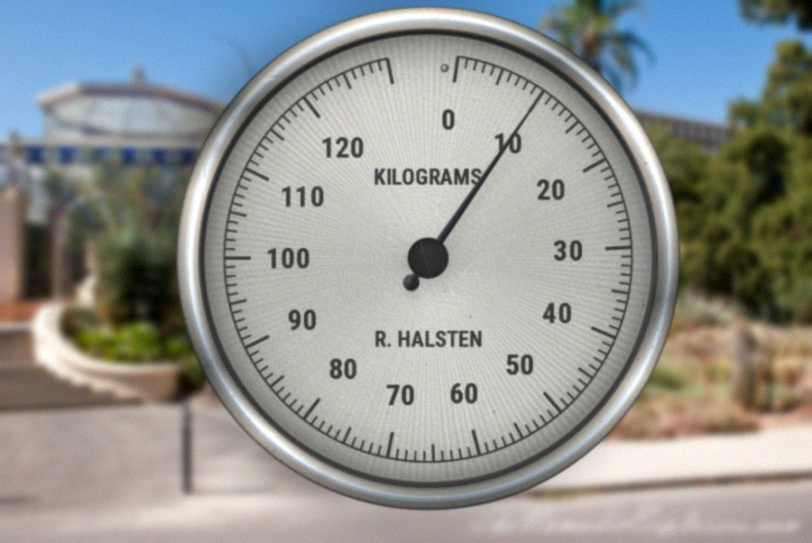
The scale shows value=10 unit=kg
